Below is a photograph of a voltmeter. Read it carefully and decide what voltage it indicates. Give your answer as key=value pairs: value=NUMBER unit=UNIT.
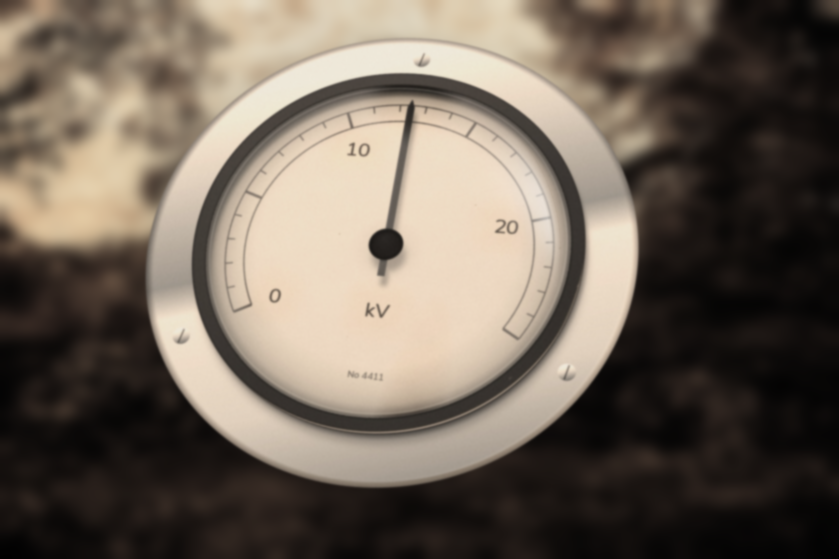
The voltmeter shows value=12.5 unit=kV
